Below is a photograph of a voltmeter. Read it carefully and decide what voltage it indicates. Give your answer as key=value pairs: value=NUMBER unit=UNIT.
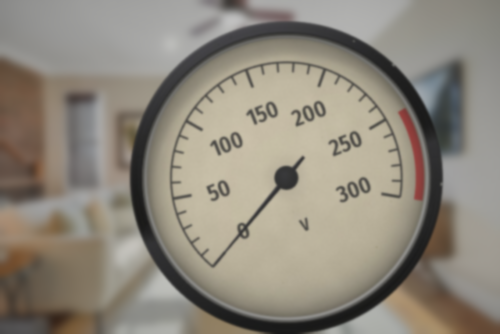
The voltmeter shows value=0 unit=V
